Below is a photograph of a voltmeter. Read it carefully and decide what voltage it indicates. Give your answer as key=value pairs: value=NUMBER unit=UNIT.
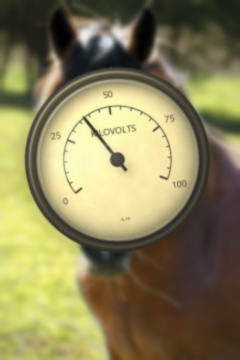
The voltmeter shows value=37.5 unit=kV
